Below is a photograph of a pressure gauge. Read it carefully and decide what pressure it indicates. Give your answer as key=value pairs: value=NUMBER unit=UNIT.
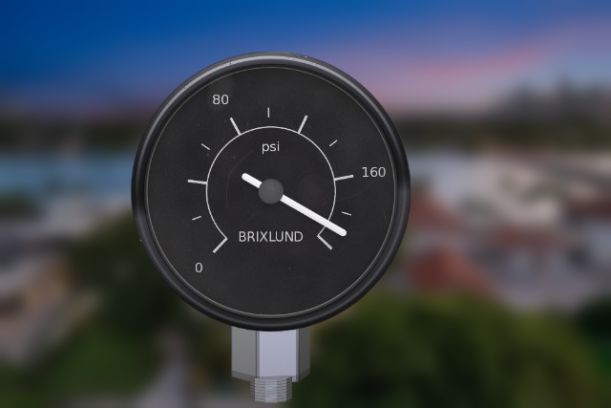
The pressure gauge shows value=190 unit=psi
